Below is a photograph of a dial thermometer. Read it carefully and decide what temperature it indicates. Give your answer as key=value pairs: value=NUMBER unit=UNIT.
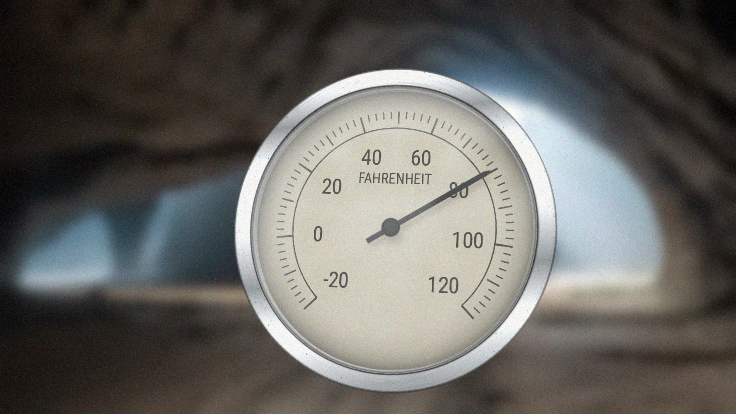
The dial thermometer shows value=80 unit=°F
